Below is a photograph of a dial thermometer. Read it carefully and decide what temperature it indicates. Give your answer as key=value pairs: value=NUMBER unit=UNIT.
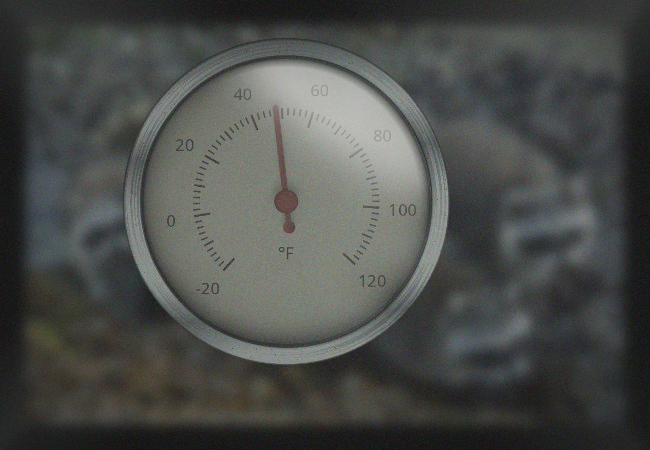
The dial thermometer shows value=48 unit=°F
